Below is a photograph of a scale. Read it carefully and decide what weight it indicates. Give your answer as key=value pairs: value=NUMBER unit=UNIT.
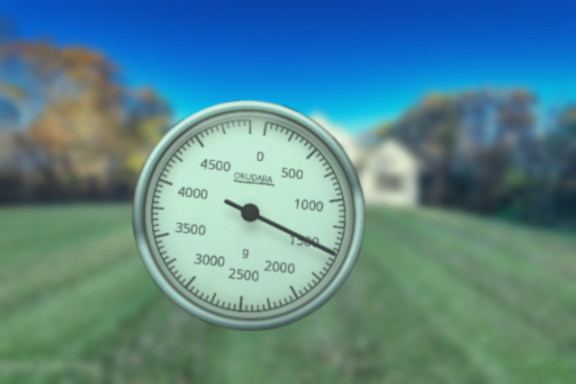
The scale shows value=1500 unit=g
